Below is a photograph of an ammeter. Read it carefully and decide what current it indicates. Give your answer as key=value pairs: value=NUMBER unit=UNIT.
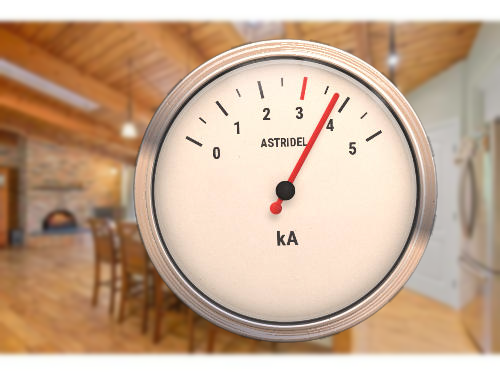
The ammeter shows value=3.75 unit=kA
